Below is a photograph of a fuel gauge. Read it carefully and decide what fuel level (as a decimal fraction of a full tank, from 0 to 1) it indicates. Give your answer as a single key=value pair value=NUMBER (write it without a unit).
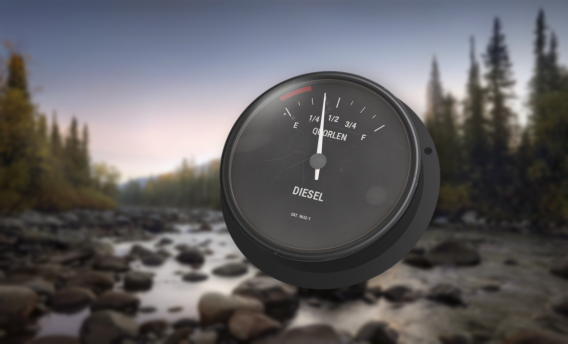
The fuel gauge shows value=0.375
